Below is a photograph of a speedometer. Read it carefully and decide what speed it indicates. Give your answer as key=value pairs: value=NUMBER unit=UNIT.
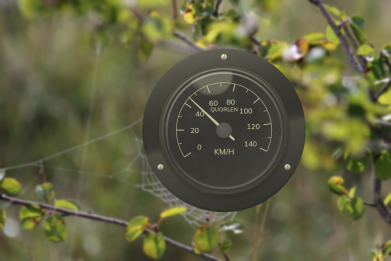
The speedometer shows value=45 unit=km/h
